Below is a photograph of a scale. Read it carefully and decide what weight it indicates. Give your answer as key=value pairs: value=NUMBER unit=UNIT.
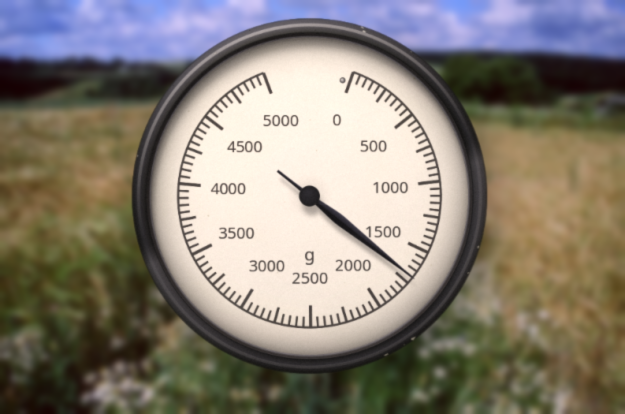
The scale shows value=1700 unit=g
